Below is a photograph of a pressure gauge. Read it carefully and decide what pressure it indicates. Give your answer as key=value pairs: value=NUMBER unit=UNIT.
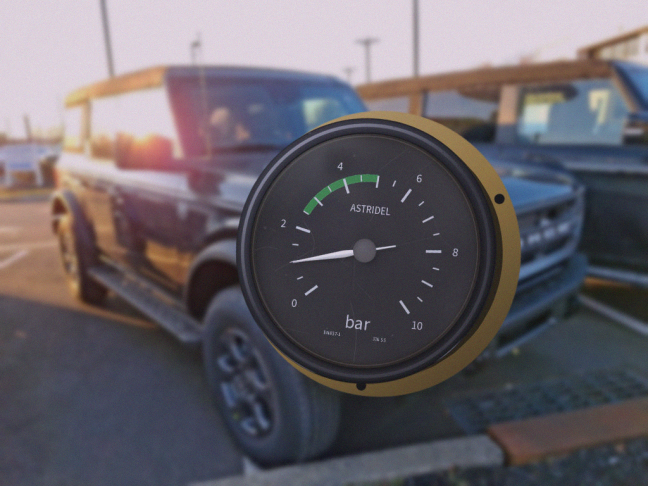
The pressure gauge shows value=1 unit=bar
